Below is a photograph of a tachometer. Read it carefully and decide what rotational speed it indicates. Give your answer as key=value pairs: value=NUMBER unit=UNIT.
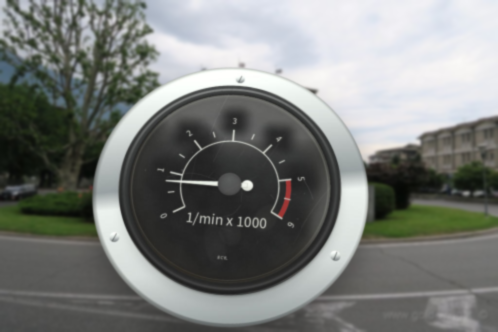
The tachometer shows value=750 unit=rpm
